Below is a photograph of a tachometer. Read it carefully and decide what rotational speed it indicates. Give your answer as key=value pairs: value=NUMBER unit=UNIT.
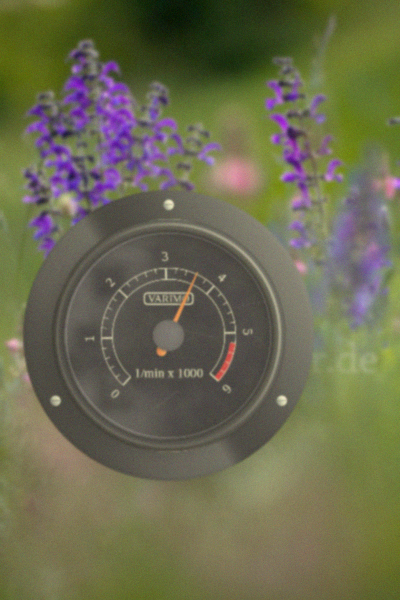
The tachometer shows value=3600 unit=rpm
